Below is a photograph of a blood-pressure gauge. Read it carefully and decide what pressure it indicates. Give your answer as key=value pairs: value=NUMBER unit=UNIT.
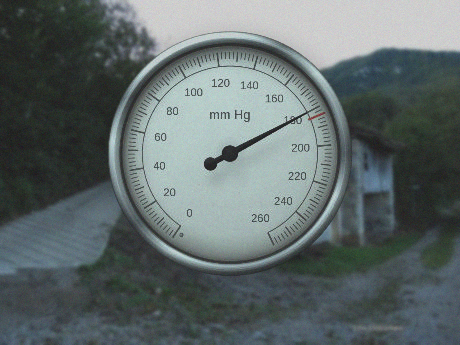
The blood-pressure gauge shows value=180 unit=mmHg
